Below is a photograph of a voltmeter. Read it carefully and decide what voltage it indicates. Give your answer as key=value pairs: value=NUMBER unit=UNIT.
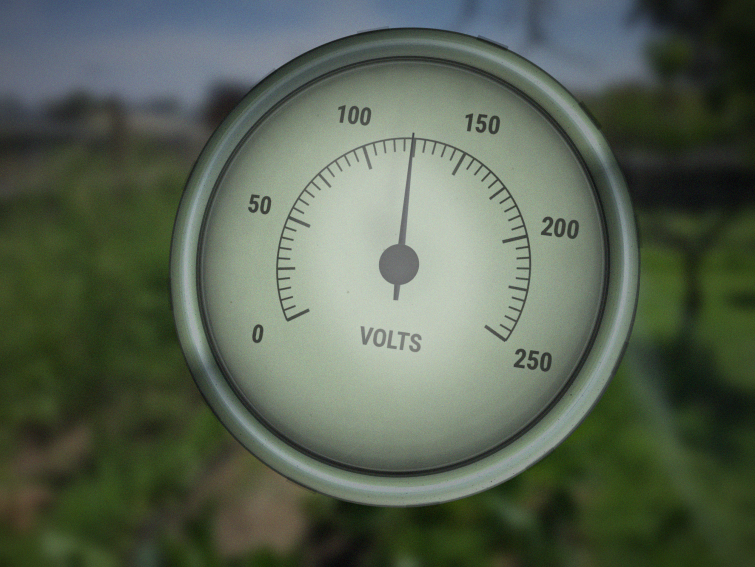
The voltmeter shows value=125 unit=V
